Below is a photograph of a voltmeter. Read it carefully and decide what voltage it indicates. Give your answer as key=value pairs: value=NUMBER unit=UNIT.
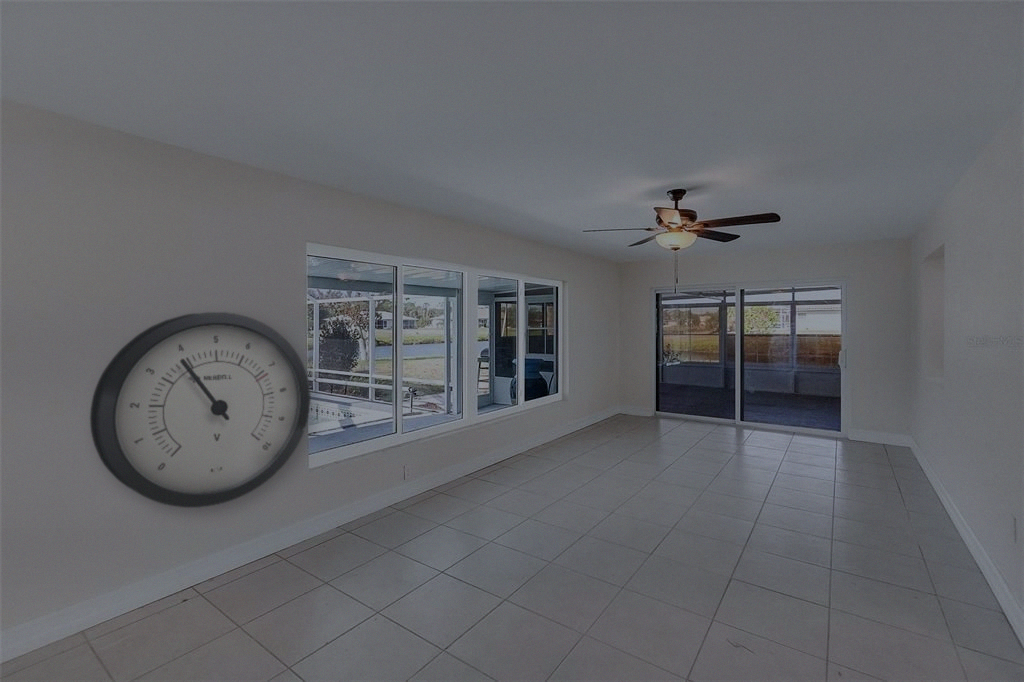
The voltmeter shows value=3.8 unit=V
